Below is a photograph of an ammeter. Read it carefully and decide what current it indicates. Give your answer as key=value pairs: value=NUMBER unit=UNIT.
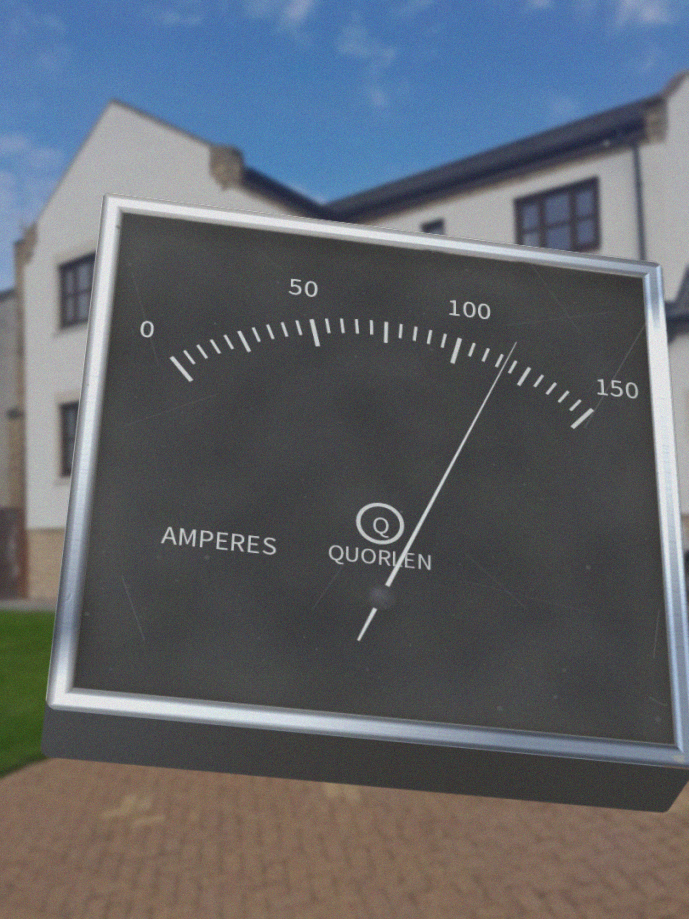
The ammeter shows value=117.5 unit=A
